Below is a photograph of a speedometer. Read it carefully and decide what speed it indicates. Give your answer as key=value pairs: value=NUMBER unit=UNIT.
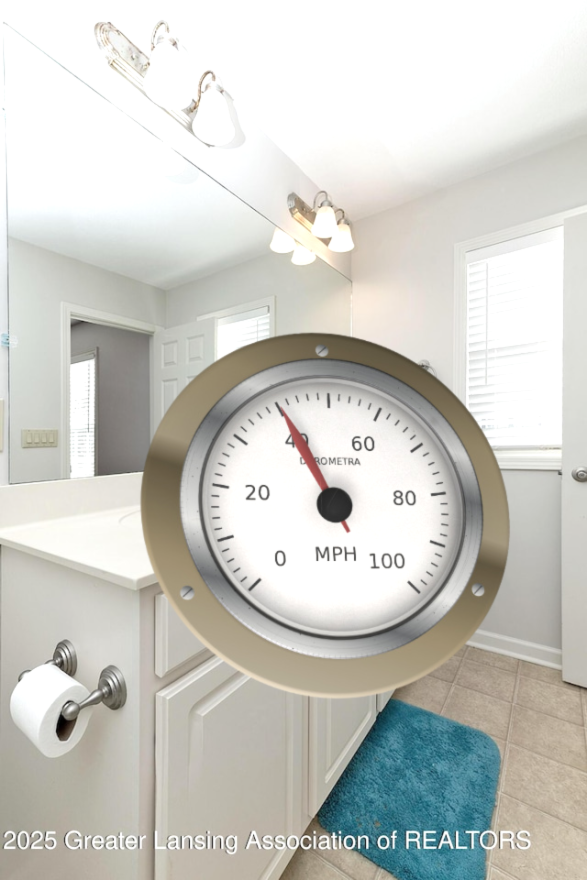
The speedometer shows value=40 unit=mph
